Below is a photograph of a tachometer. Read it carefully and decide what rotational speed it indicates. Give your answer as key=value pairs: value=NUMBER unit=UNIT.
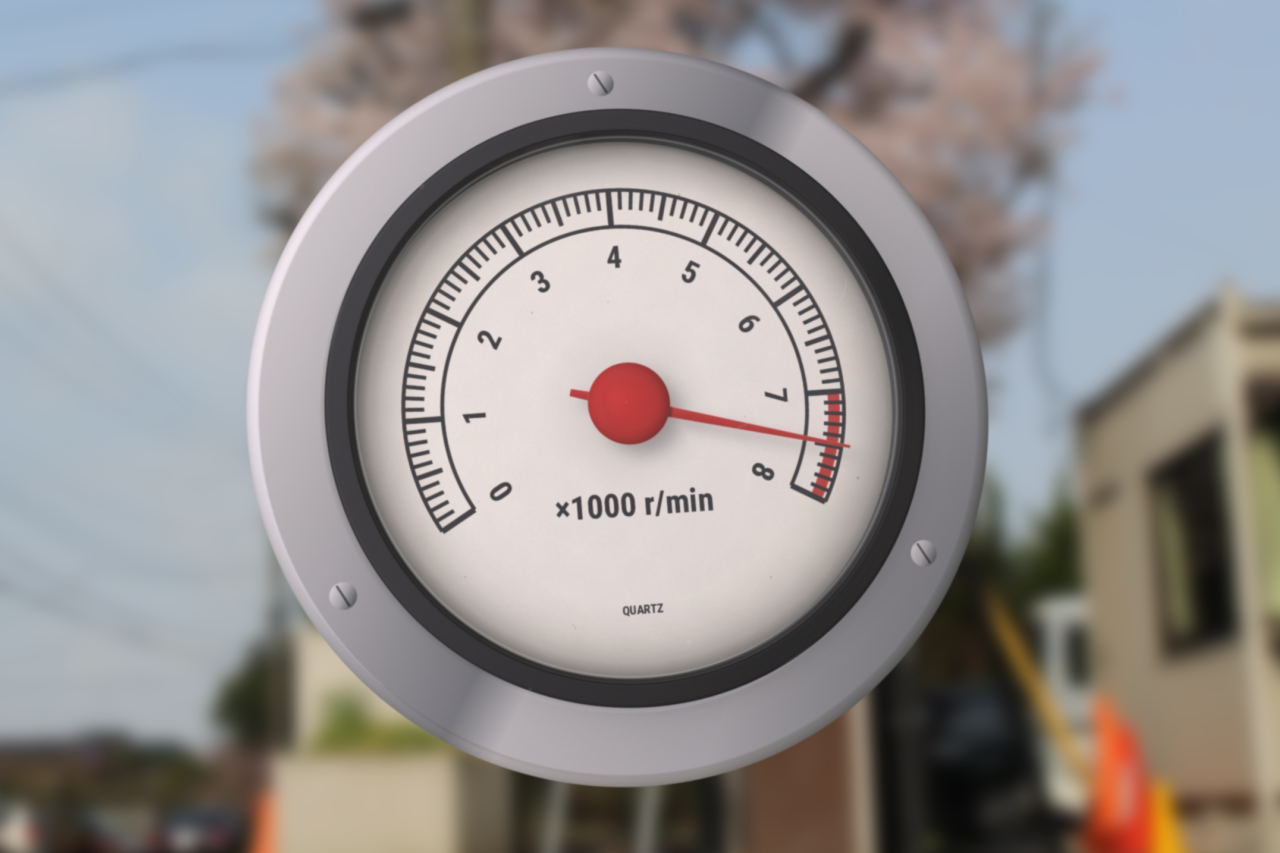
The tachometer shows value=7500 unit=rpm
